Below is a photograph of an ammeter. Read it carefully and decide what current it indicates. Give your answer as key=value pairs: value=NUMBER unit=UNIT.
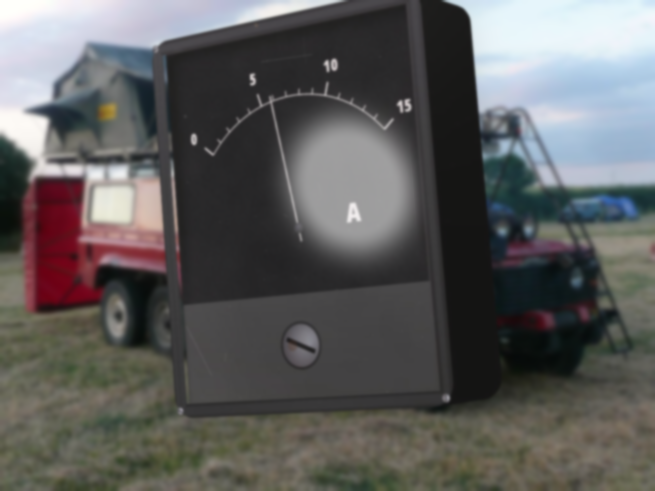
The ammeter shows value=6 unit=A
